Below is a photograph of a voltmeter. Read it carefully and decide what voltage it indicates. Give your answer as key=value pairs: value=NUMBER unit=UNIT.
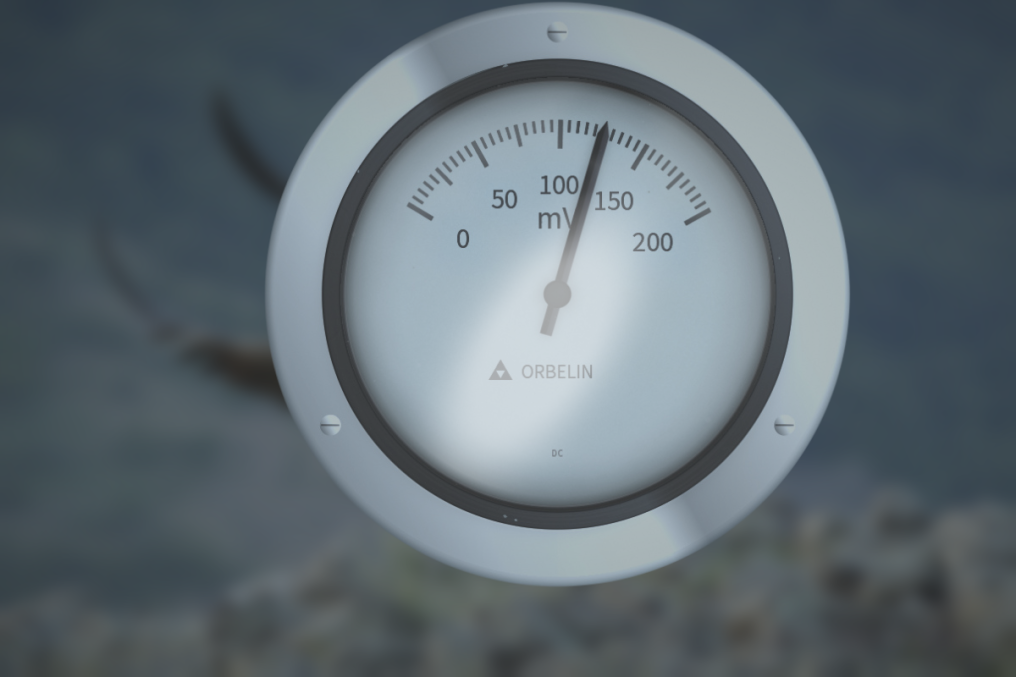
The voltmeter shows value=125 unit=mV
